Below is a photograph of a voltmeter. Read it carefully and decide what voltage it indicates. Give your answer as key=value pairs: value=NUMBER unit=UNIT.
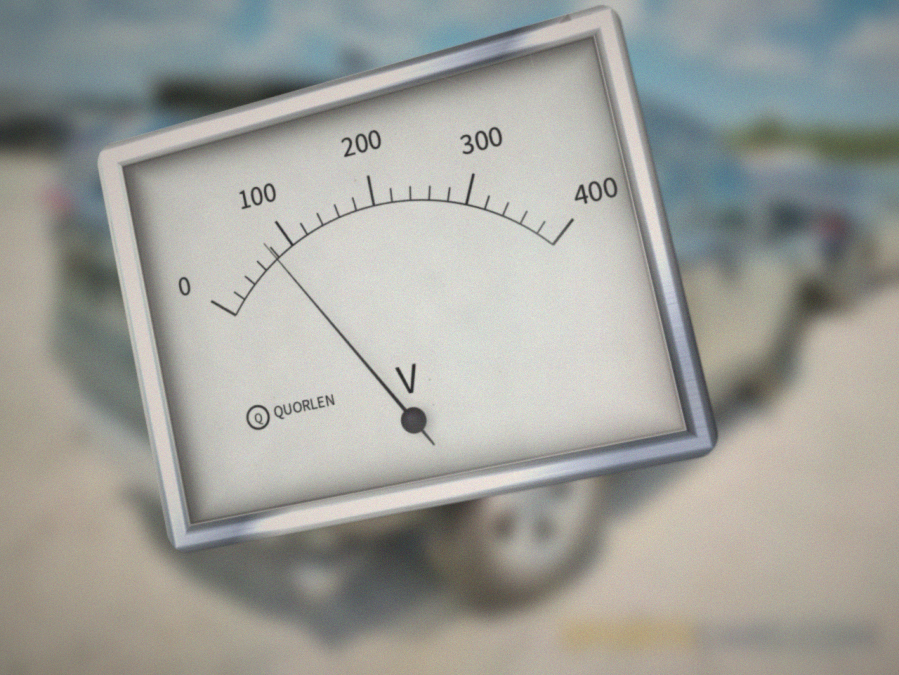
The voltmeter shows value=80 unit=V
